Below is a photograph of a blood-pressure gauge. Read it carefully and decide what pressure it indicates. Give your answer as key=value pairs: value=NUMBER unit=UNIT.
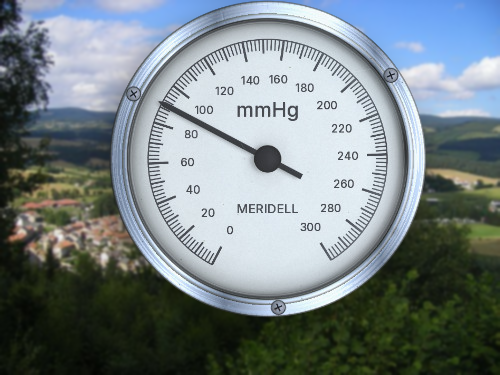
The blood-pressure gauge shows value=90 unit=mmHg
